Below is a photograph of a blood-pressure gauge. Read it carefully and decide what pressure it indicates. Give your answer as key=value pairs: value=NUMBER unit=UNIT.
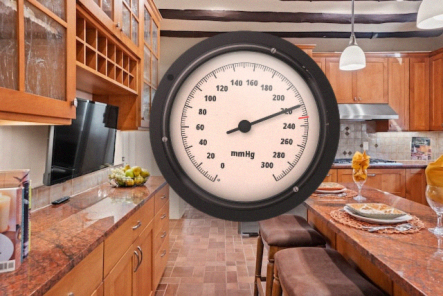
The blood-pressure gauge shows value=220 unit=mmHg
